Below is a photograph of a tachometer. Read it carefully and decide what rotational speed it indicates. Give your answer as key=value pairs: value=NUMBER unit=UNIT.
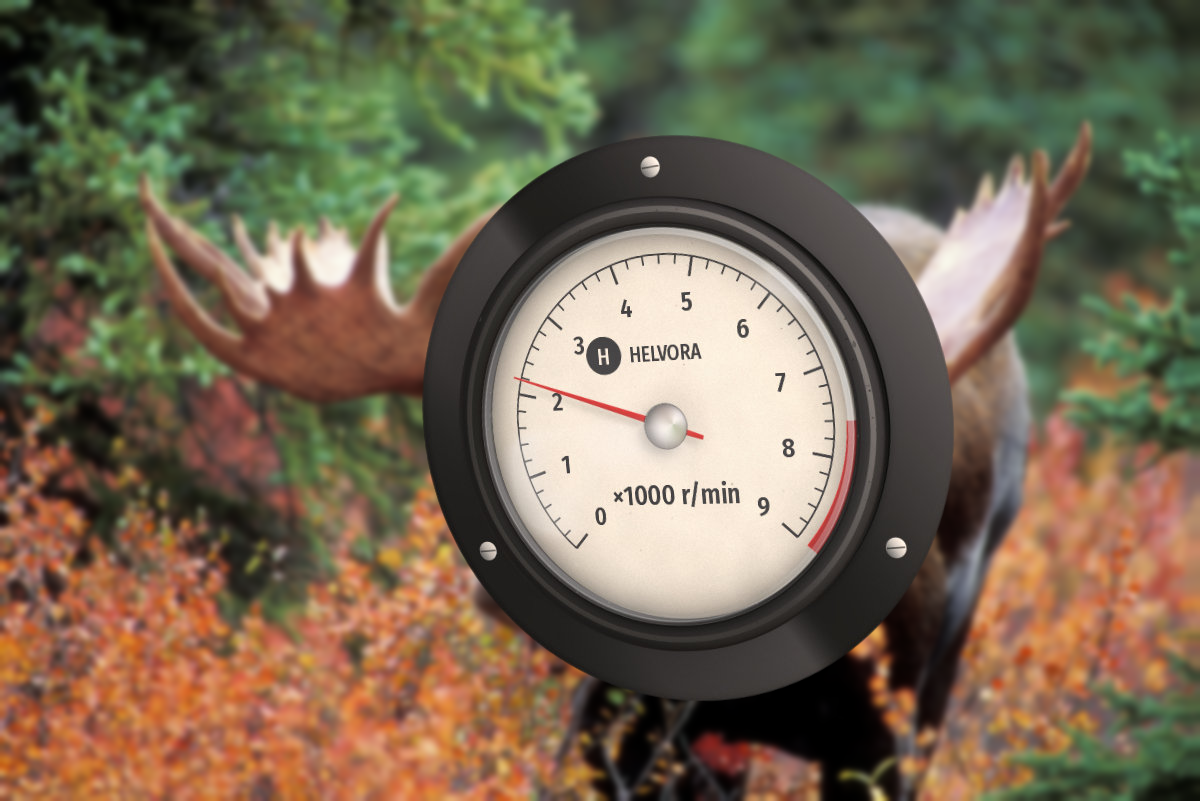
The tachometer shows value=2200 unit=rpm
